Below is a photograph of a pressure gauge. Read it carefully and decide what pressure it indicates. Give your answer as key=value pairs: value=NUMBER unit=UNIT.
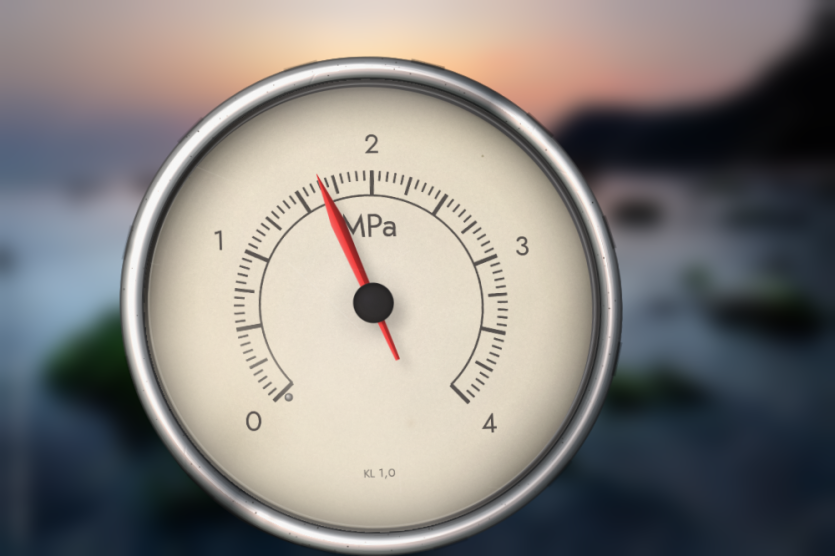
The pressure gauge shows value=1.65 unit=MPa
